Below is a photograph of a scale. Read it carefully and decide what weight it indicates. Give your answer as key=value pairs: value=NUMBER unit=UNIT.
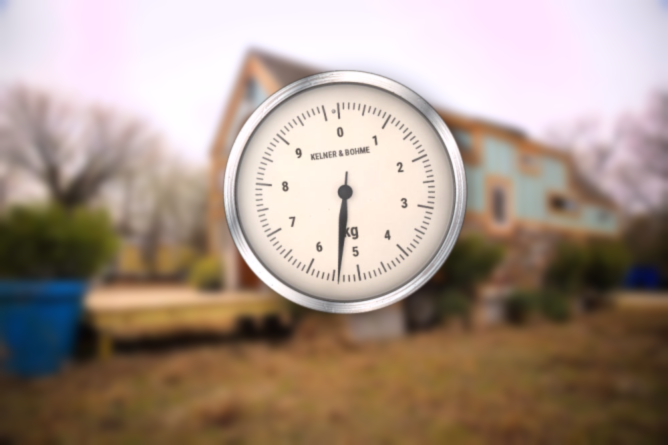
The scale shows value=5.4 unit=kg
